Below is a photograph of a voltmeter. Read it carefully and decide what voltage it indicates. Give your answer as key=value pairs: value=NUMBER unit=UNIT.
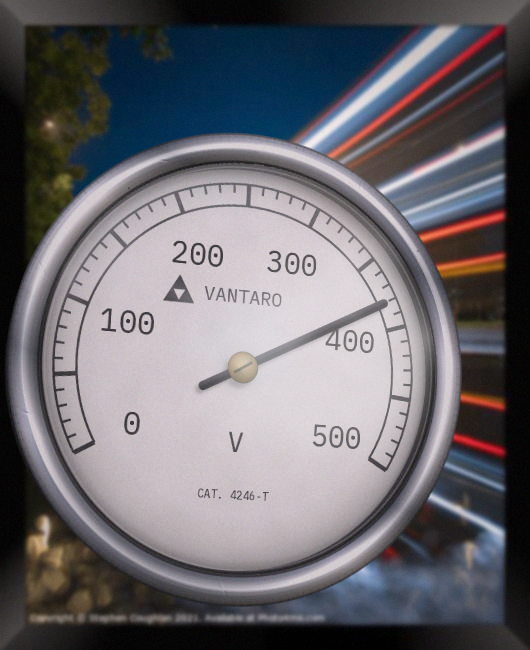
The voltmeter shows value=380 unit=V
